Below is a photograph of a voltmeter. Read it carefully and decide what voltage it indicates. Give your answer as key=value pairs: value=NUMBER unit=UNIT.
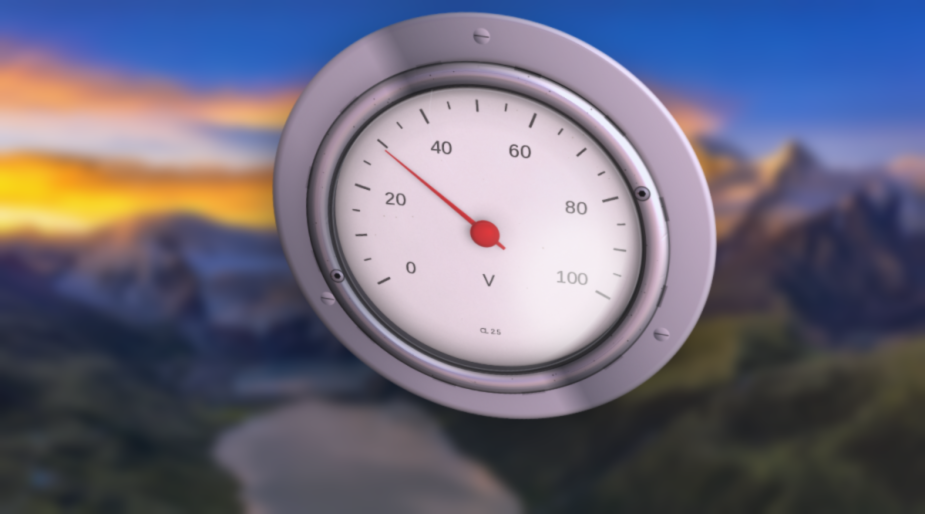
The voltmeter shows value=30 unit=V
